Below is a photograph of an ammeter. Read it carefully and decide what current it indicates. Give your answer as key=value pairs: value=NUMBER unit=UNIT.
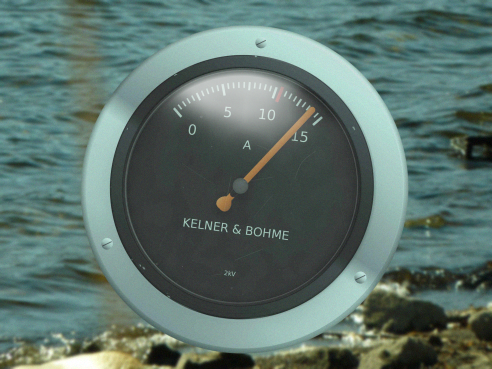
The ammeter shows value=14 unit=A
